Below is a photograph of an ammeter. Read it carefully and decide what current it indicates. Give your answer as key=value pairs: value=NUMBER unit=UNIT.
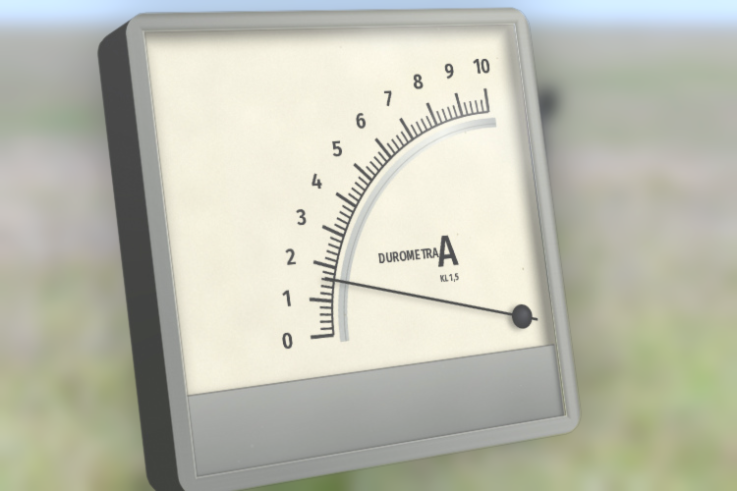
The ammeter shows value=1.6 unit=A
